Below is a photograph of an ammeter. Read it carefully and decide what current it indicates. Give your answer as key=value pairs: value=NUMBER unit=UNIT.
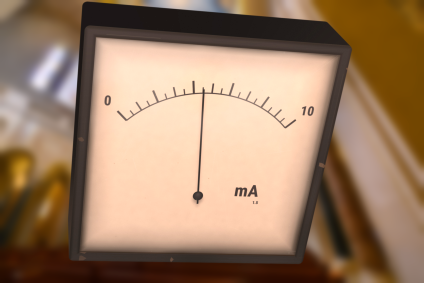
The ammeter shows value=4.5 unit=mA
